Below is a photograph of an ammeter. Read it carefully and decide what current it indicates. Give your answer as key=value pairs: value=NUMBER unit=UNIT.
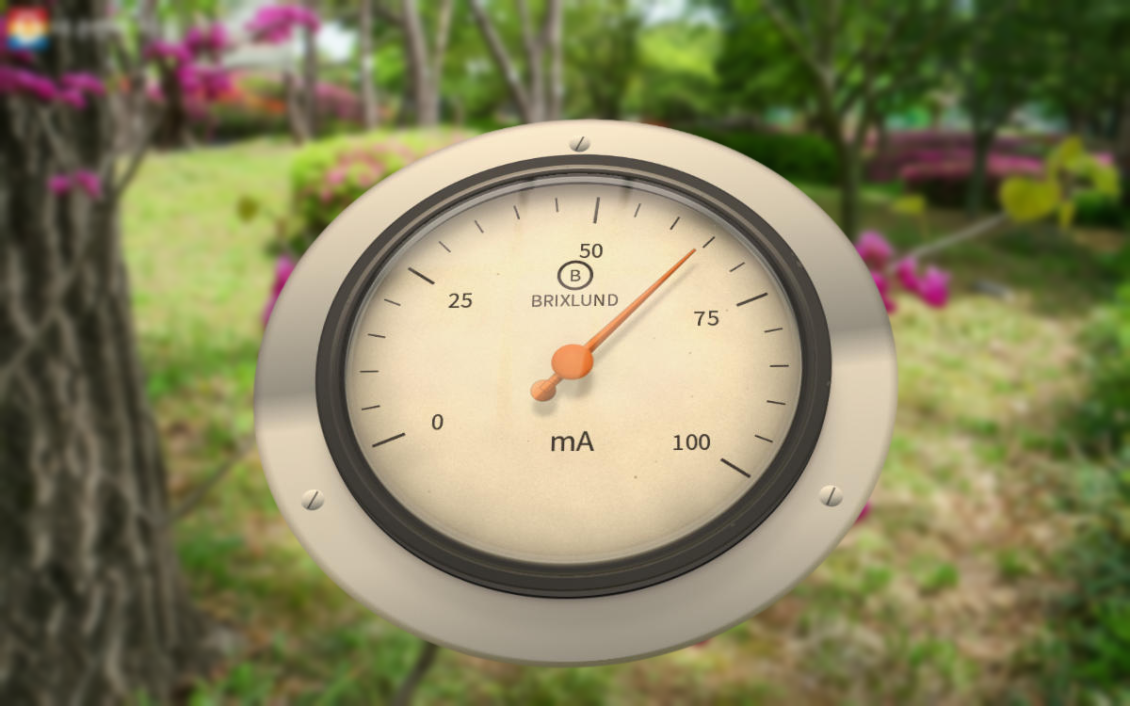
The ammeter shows value=65 unit=mA
